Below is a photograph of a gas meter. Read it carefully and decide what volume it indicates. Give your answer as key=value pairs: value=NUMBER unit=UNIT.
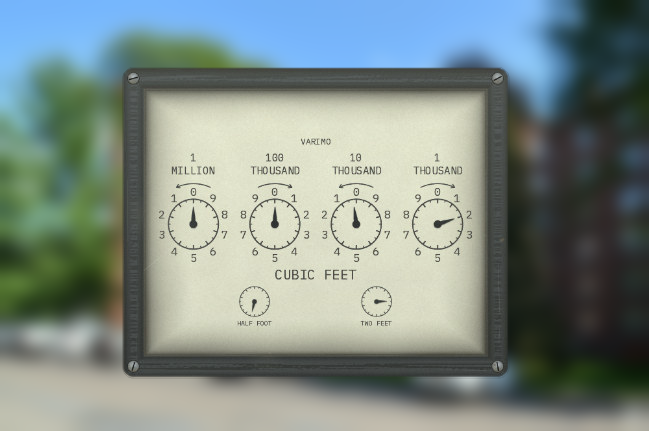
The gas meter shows value=200 unit=ft³
